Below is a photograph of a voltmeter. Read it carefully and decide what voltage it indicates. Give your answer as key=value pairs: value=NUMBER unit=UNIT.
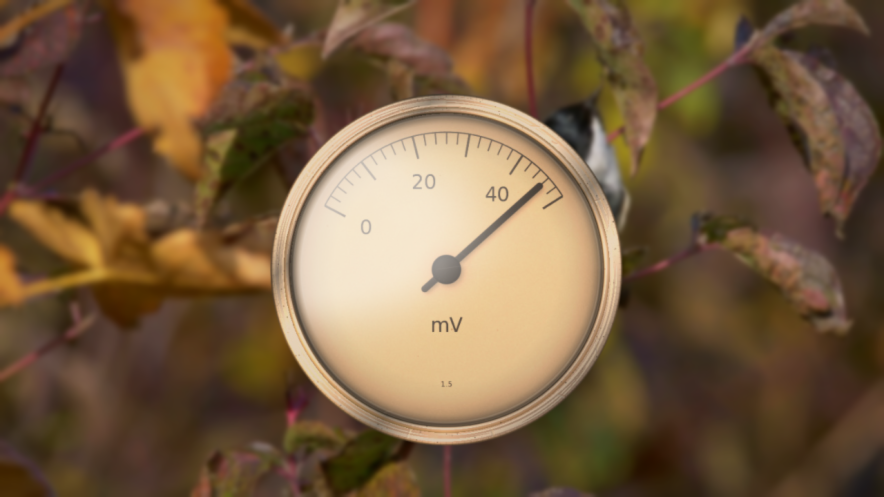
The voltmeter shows value=46 unit=mV
